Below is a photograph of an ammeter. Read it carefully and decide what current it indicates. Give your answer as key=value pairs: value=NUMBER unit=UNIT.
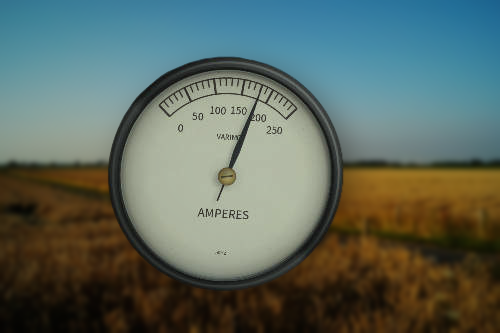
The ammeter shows value=180 unit=A
